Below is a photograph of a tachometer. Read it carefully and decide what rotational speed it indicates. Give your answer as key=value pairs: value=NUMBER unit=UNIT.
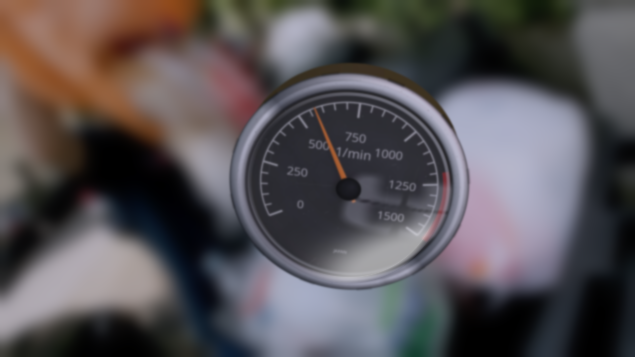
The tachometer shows value=575 unit=rpm
